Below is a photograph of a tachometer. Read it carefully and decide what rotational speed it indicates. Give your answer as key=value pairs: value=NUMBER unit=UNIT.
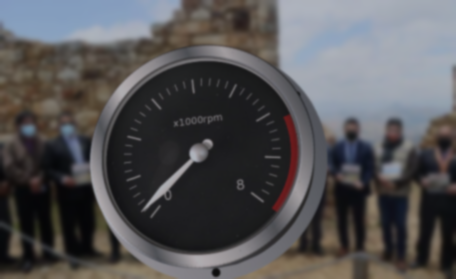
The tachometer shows value=200 unit=rpm
